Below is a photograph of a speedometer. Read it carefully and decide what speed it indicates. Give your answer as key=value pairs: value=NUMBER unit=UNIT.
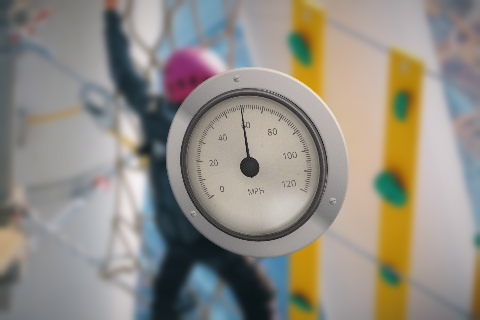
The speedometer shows value=60 unit=mph
